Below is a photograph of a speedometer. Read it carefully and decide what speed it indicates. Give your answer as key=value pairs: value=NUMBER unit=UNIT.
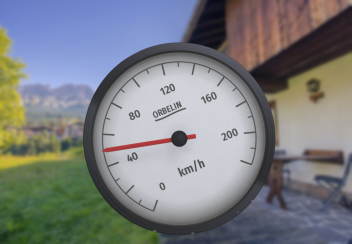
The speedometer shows value=50 unit=km/h
